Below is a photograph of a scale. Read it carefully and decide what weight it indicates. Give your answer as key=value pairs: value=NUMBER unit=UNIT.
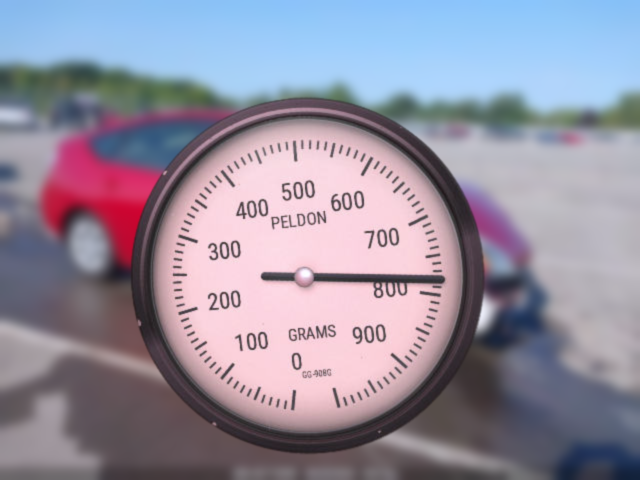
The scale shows value=780 unit=g
